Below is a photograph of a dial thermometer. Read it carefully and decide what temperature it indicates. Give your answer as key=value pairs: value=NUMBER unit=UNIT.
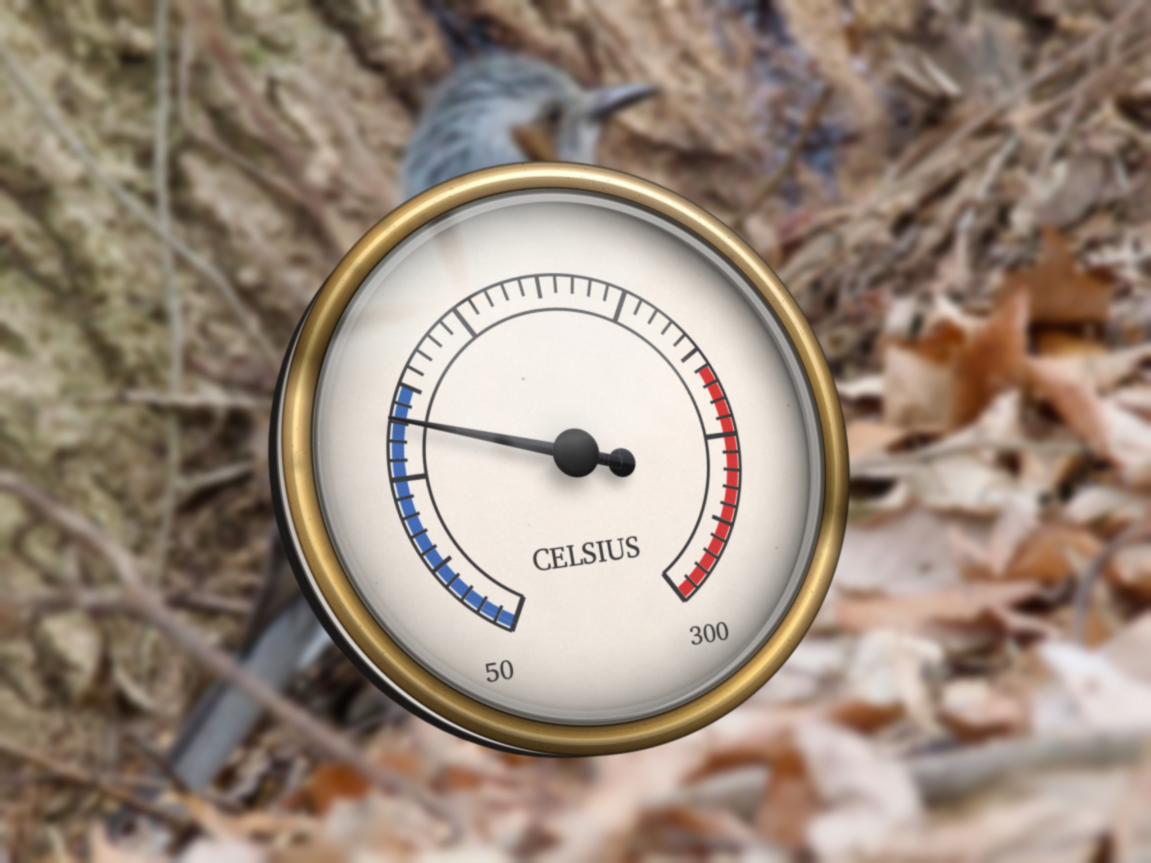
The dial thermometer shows value=115 unit=°C
